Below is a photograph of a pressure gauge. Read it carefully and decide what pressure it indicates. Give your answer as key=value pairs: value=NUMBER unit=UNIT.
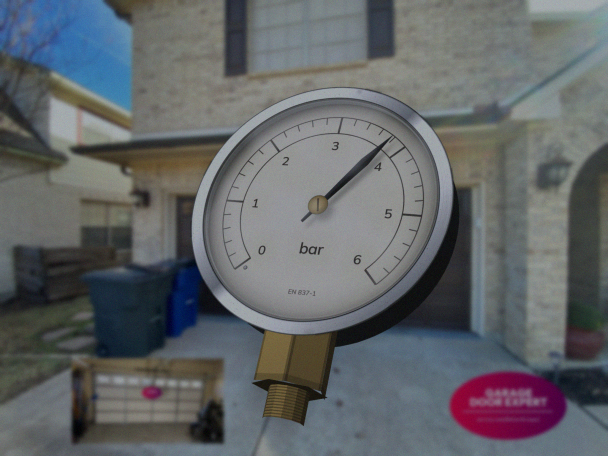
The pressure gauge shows value=3.8 unit=bar
